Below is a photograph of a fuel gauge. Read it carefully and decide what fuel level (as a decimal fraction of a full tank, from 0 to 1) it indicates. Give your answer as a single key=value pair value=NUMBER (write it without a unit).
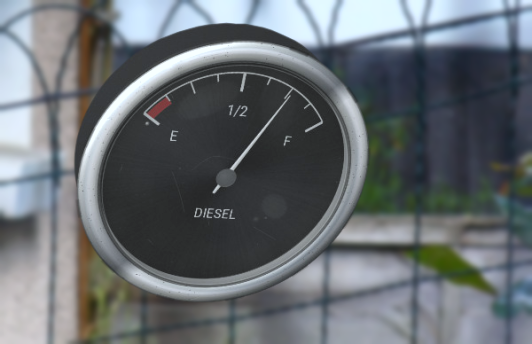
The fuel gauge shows value=0.75
